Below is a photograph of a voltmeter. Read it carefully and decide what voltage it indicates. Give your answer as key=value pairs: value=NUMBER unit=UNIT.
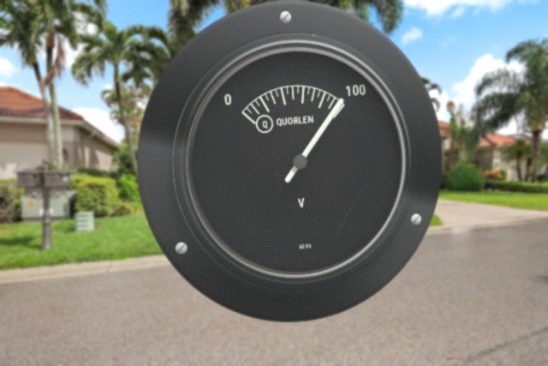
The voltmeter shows value=95 unit=V
